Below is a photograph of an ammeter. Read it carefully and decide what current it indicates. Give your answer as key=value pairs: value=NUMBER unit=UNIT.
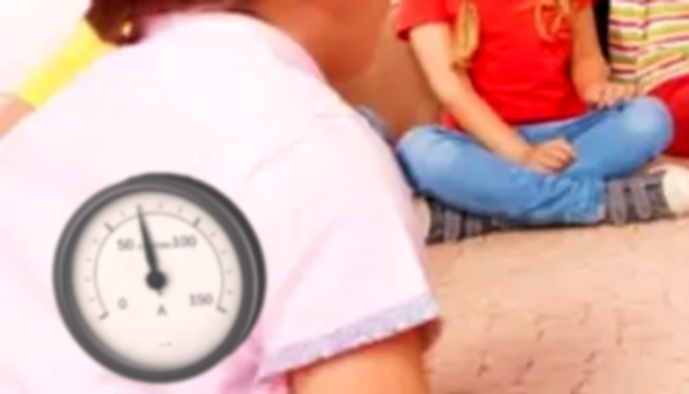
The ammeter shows value=70 unit=A
